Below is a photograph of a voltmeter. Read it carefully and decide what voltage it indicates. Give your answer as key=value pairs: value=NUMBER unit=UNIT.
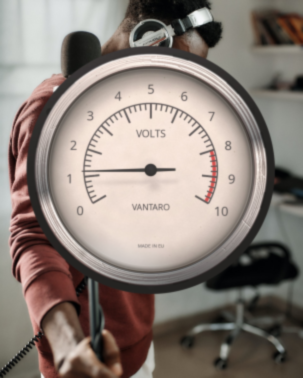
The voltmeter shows value=1.2 unit=V
